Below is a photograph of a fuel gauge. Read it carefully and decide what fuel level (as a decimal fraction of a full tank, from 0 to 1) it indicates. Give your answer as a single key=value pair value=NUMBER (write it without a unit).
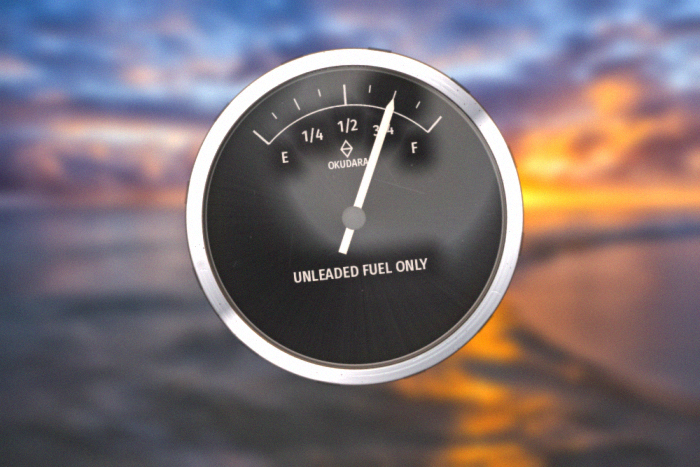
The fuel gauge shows value=0.75
